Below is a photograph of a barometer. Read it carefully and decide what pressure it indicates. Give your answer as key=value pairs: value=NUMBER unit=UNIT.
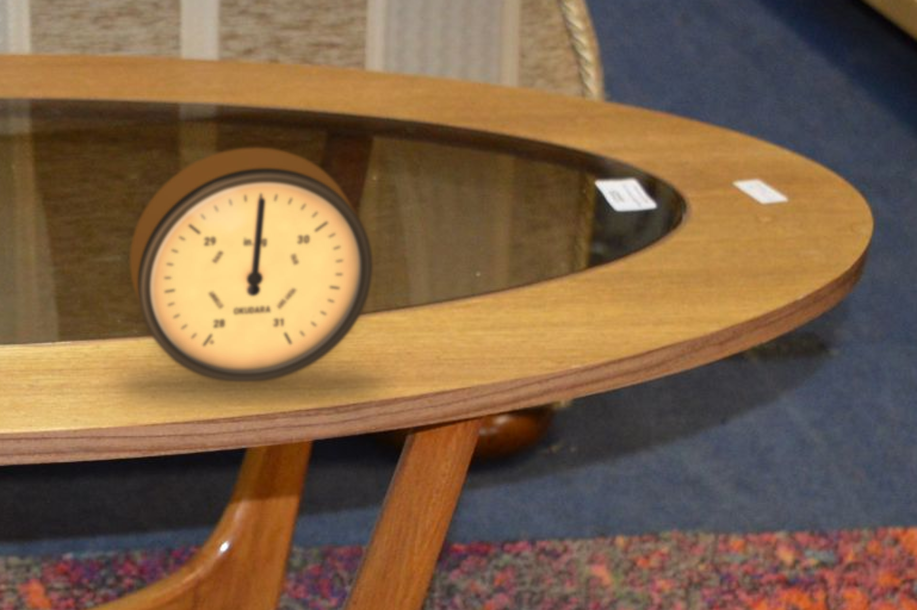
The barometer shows value=29.5 unit=inHg
